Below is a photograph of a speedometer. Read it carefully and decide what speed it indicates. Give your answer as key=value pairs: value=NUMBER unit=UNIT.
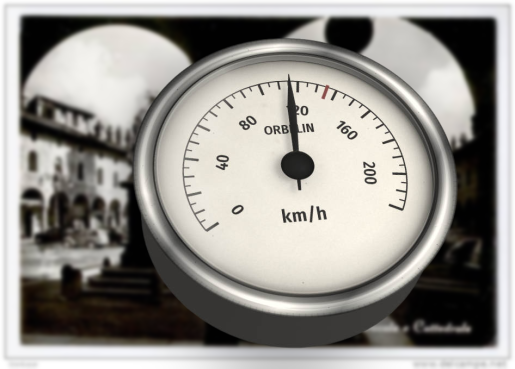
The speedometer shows value=115 unit=km/h
